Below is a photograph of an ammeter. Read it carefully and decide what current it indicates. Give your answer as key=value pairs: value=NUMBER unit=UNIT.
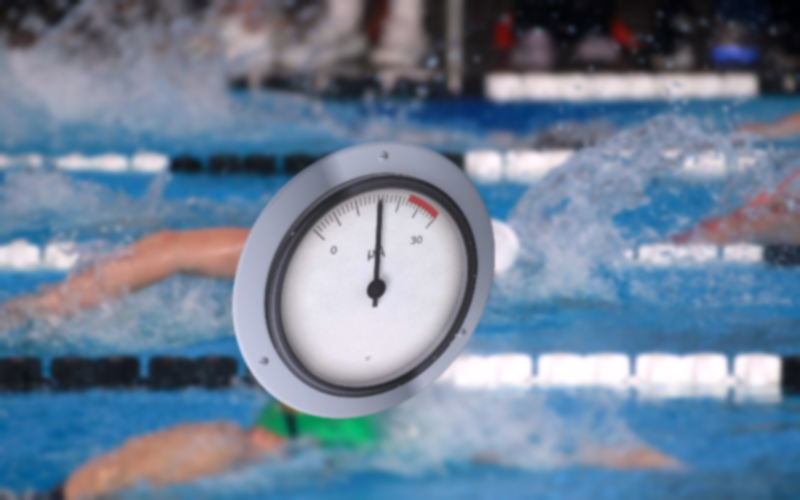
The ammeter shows value=15 unit=µA
